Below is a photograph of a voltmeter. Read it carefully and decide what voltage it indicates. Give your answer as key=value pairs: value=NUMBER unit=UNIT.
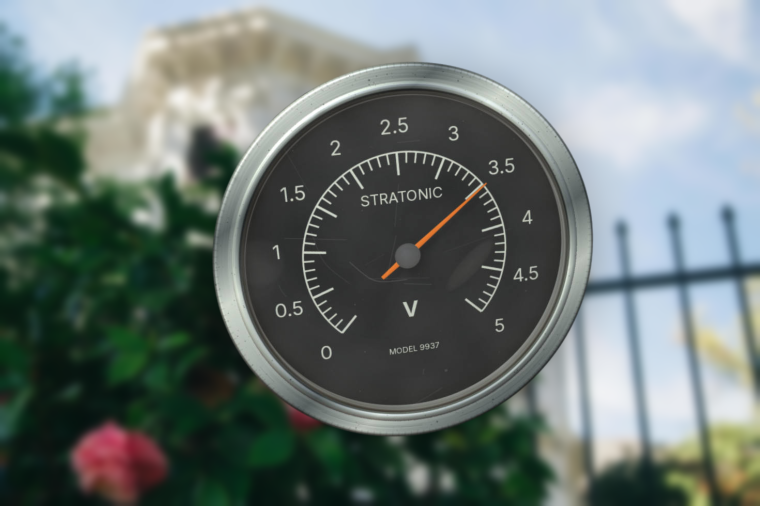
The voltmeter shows value=3.5 unit=V
